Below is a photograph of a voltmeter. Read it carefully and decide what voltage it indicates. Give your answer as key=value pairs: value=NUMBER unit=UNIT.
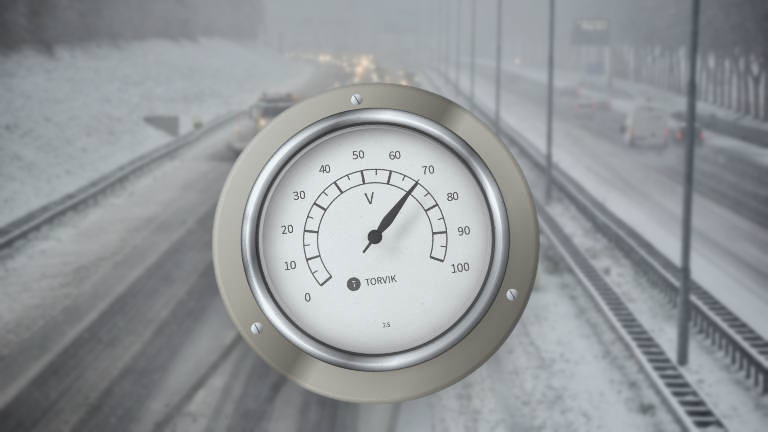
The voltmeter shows value=70 unit=V
